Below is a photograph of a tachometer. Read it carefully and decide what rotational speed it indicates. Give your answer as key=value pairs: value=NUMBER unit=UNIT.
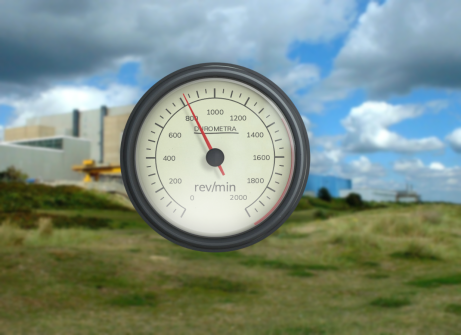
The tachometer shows value=825 unit=rpm
